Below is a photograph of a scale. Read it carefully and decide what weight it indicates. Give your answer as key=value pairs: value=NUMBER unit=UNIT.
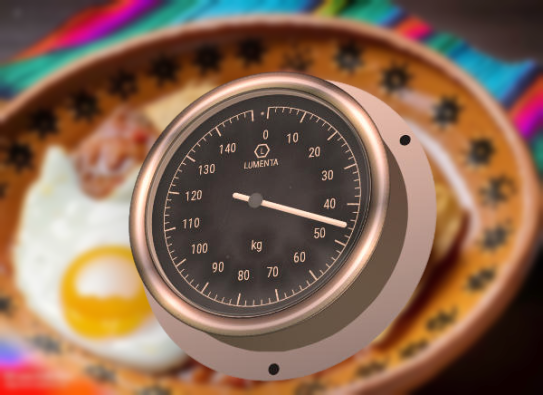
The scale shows value=46 unit=kg
